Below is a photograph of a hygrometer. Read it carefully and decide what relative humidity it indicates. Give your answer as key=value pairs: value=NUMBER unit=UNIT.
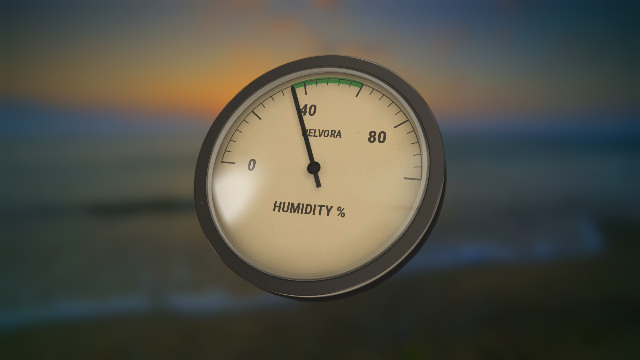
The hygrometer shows value=36 unit=%
